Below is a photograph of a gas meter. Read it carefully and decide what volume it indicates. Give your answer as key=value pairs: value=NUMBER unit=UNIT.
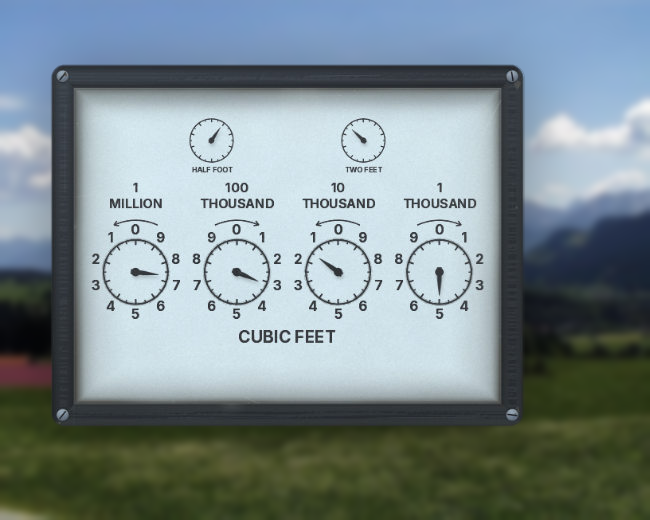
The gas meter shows value=731500 unit=ft³
